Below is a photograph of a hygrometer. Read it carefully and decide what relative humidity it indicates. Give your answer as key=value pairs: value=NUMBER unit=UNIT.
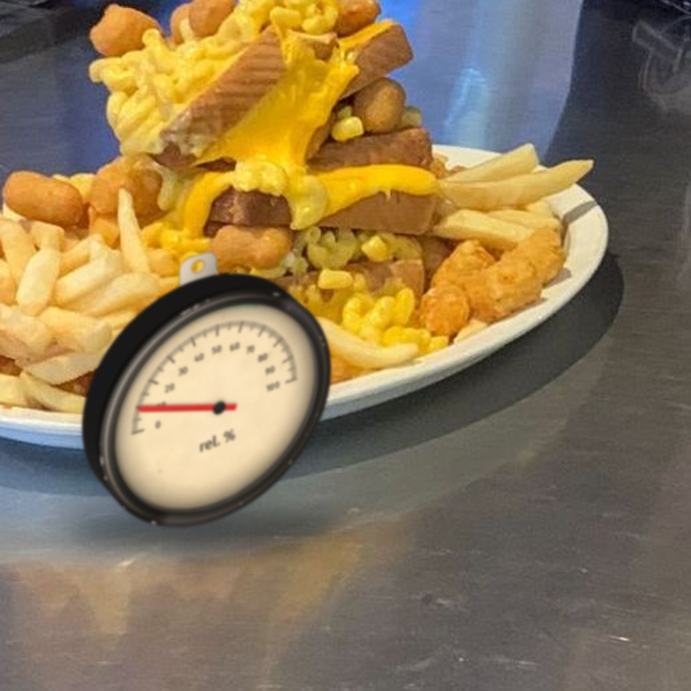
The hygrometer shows value=10 unit=%
